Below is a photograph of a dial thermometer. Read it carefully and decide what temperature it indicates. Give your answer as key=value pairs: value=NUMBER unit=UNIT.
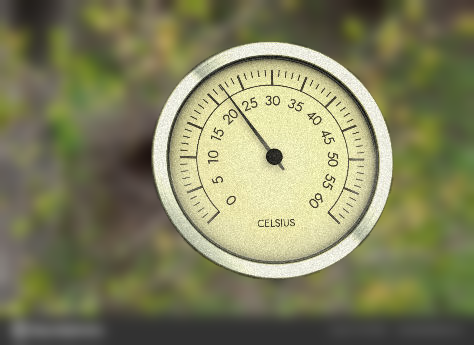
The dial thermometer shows value=22 unit=°C
